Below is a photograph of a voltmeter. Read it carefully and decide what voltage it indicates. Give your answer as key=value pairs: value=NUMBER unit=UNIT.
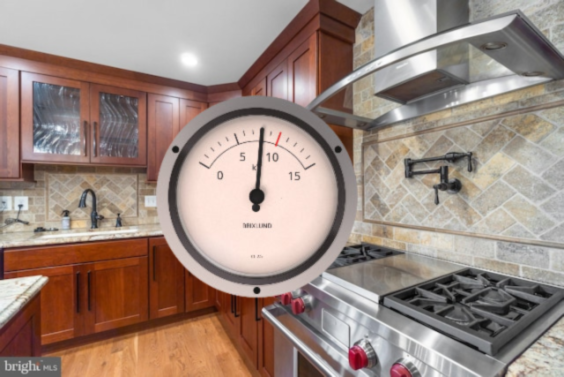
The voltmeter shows value=8 unit=kV
